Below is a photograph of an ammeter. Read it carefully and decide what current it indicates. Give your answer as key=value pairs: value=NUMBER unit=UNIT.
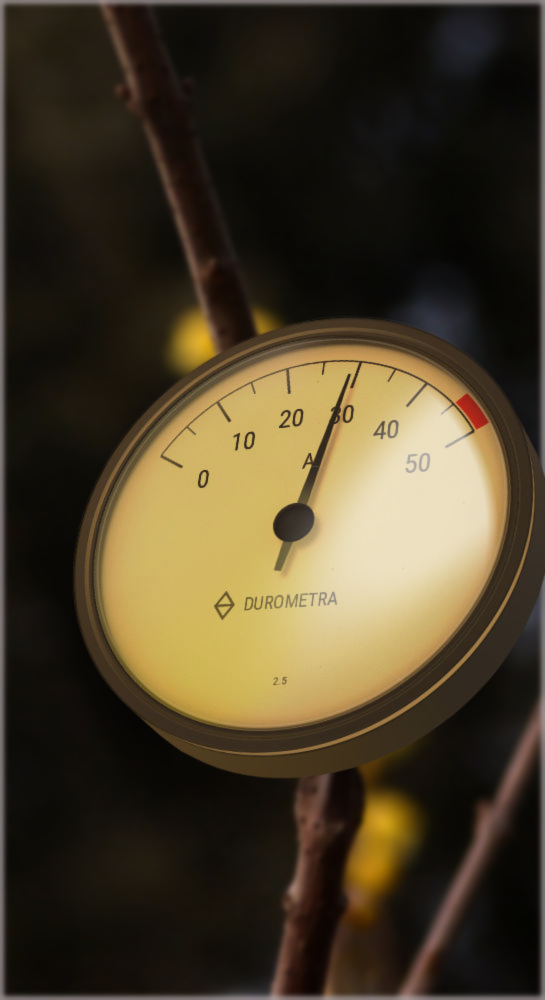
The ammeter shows value=30 unit=A
